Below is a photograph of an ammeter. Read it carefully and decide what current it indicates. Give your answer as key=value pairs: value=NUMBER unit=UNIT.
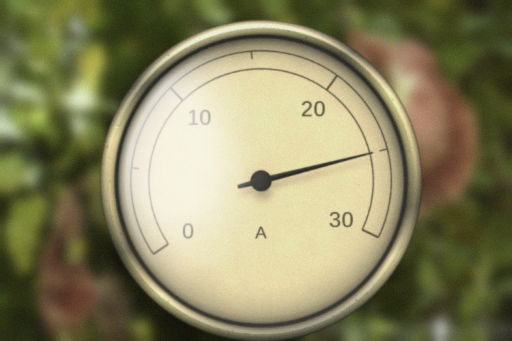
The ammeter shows value=25 unit=A
